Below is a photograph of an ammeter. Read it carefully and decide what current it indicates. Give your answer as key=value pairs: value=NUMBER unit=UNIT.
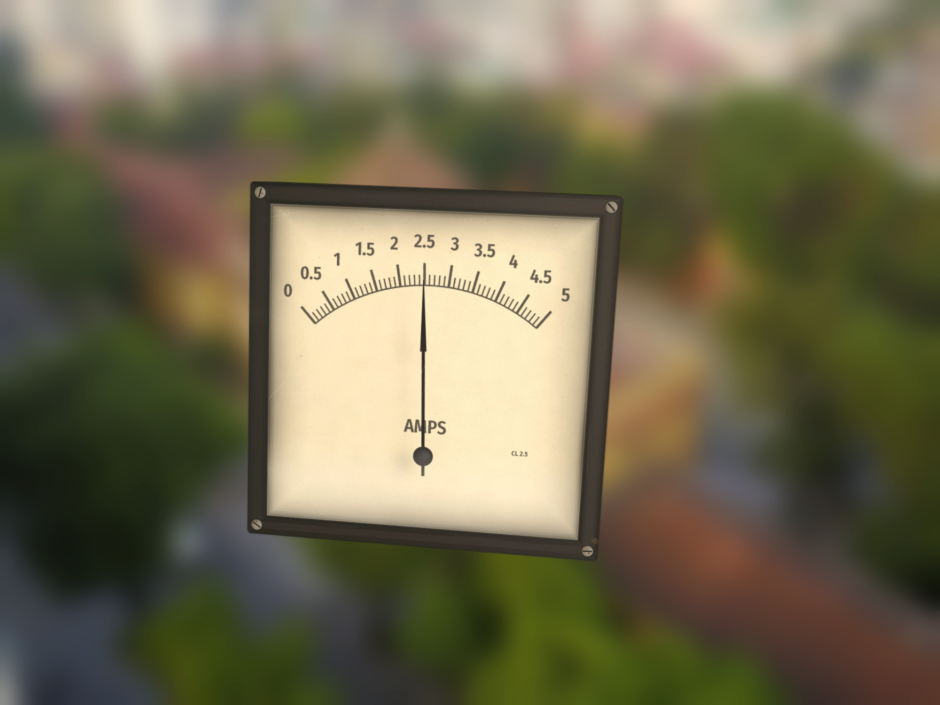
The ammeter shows value=2.5 unit=A
